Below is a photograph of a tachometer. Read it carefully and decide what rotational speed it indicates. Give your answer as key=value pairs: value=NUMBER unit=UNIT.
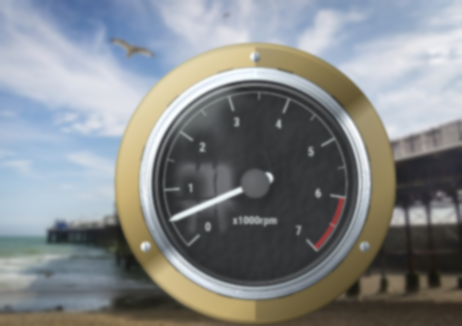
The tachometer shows value=500 unit=rpm
